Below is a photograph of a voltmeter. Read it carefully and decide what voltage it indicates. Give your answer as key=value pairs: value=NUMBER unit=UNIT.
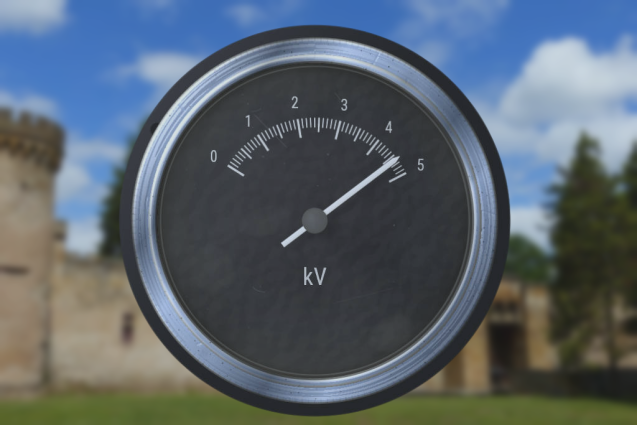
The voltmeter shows value=4.6 unit=kV
